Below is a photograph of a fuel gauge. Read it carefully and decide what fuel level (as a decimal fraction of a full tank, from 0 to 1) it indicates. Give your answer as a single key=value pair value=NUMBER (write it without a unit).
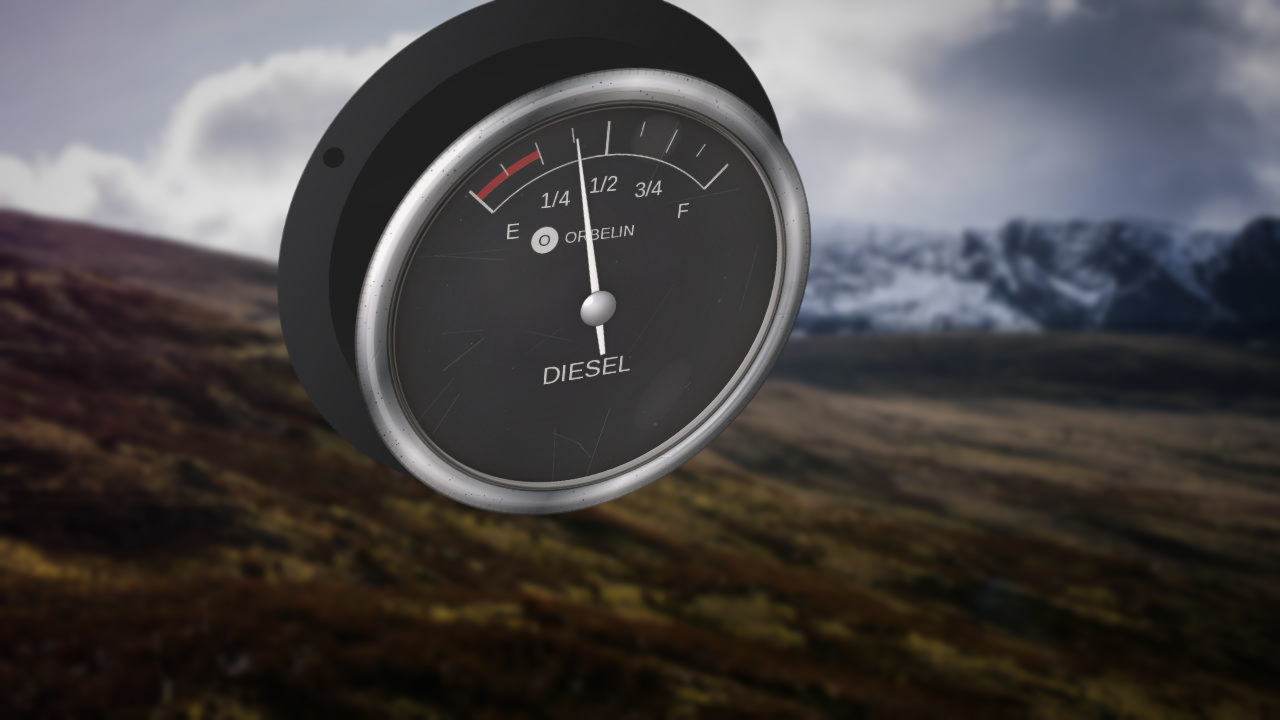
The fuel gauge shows value=0.375
